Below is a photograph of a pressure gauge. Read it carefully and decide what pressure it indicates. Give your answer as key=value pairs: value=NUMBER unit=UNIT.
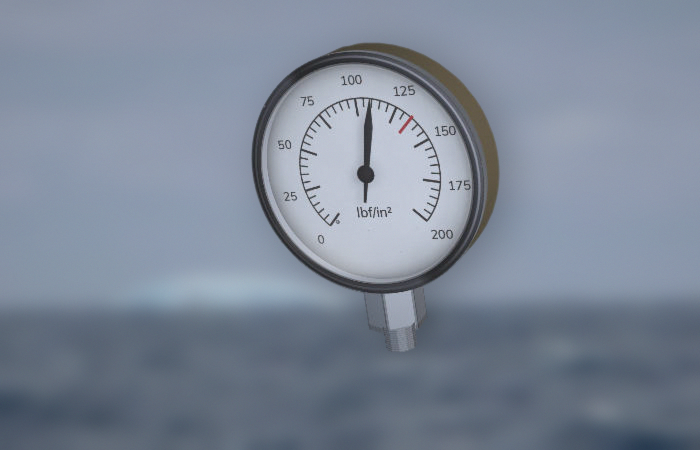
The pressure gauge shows value=110 unit=psi
